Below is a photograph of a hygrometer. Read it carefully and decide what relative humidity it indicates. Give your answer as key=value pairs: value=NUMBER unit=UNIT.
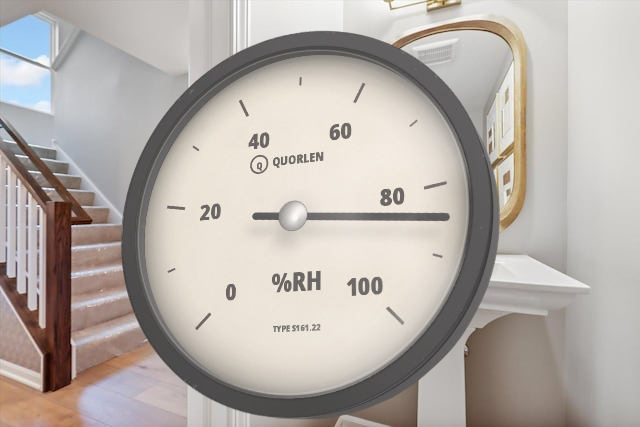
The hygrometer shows value=85 unit=%
